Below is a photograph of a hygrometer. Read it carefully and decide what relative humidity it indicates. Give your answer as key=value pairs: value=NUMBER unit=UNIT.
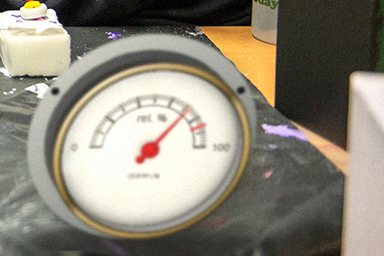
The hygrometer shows value=70 unit=%
